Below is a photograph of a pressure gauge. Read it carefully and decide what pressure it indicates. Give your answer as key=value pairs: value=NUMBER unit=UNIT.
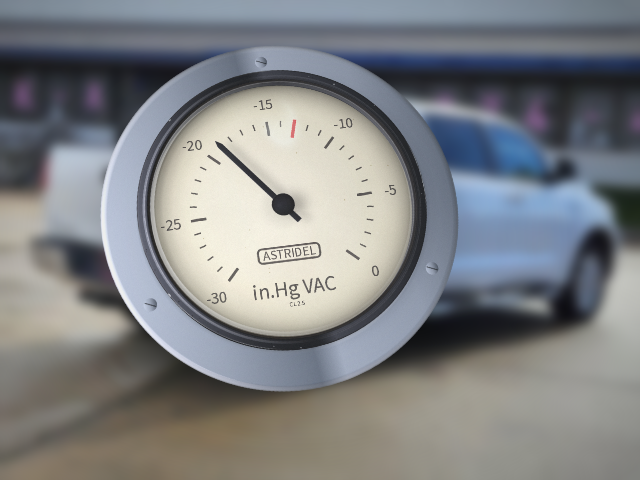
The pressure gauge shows value=-19 unit=inHg
